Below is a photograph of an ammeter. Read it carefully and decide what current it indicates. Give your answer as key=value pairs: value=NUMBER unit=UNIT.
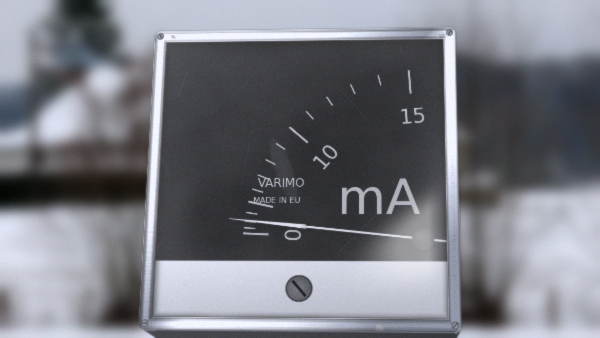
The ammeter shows value=3 unit=mA
